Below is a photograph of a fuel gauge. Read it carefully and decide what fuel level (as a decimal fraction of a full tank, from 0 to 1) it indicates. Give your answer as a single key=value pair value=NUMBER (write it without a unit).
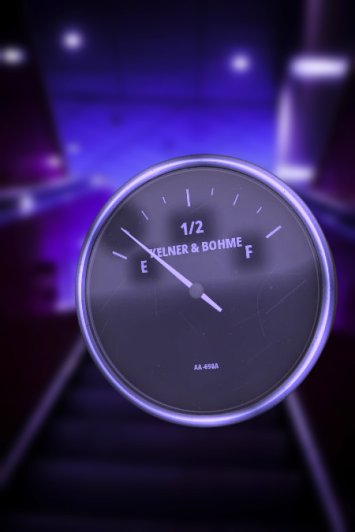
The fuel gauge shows value=0.125
